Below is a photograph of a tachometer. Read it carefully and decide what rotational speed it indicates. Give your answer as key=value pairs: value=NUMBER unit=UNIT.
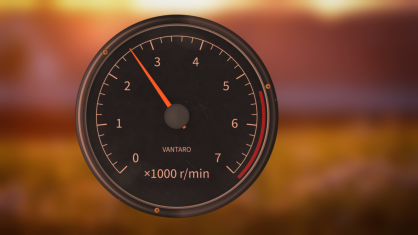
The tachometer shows value=2600 unit=rpm
